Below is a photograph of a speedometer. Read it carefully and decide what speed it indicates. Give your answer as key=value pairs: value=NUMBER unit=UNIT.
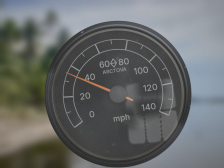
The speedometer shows value=35 unit=mph
